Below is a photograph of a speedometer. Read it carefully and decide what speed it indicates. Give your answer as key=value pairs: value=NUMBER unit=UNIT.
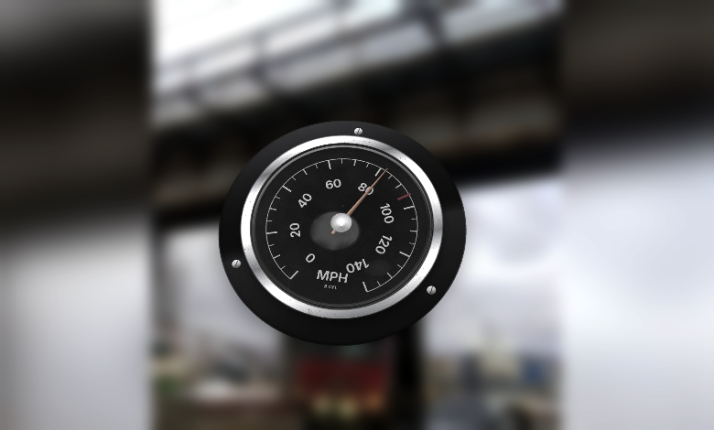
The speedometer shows value=82.5 unit=mph
